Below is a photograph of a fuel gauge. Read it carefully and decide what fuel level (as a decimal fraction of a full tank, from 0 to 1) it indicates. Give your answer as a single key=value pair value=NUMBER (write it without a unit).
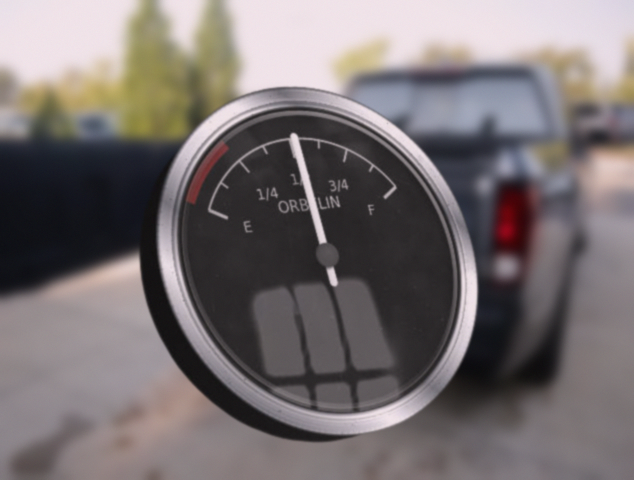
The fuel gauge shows value=0.5
